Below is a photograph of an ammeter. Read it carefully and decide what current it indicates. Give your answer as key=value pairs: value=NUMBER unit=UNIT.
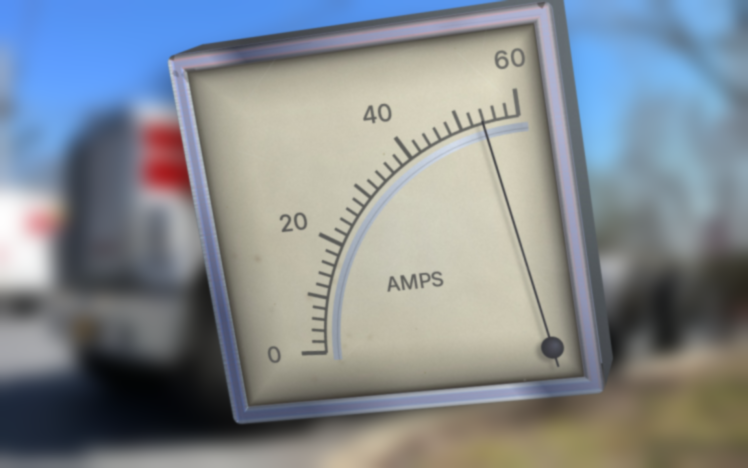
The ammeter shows value=54 unit=A
